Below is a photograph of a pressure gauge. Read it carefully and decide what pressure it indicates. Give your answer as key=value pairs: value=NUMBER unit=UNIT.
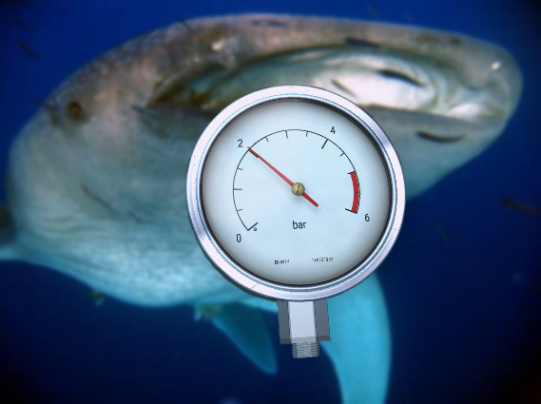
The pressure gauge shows value=2 unit=bar
